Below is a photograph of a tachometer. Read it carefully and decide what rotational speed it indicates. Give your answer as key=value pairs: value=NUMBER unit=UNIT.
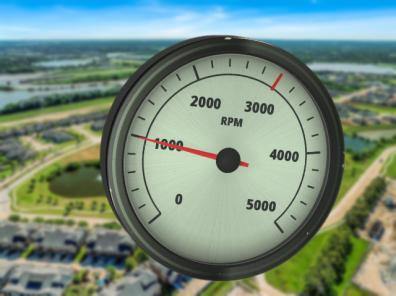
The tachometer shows value=1000 unit=rpm
